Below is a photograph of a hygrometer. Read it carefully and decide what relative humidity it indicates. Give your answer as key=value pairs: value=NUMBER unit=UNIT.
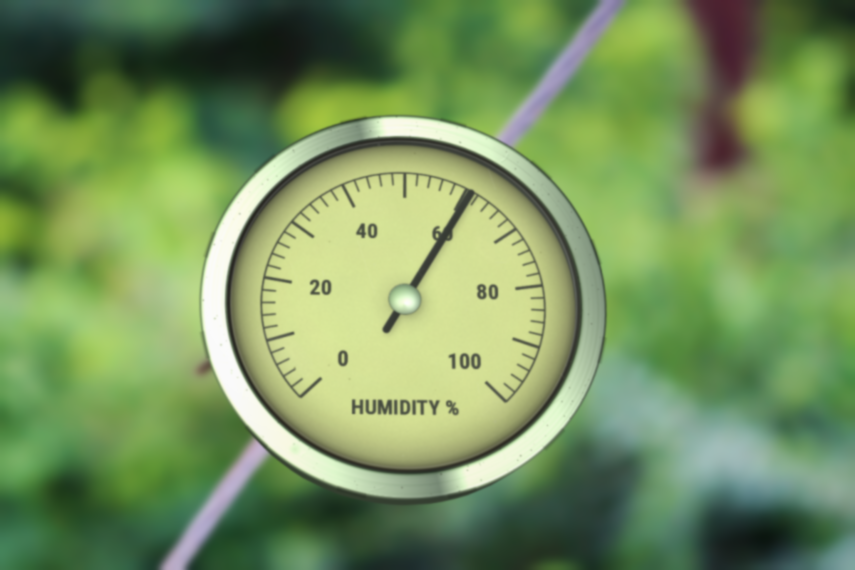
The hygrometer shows value=61 unit=%
